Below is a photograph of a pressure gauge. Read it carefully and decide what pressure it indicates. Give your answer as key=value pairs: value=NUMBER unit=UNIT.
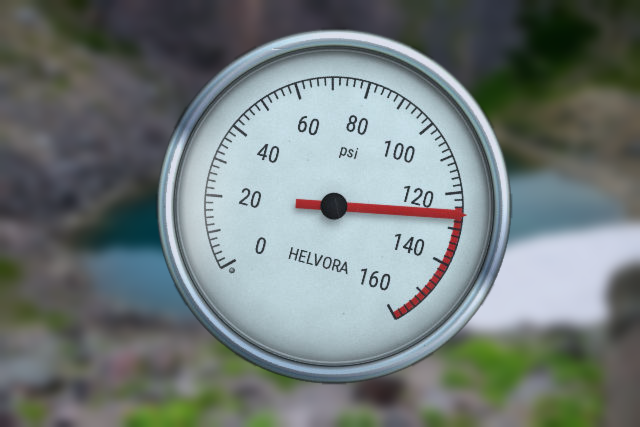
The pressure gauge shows value=126 unit=psi
